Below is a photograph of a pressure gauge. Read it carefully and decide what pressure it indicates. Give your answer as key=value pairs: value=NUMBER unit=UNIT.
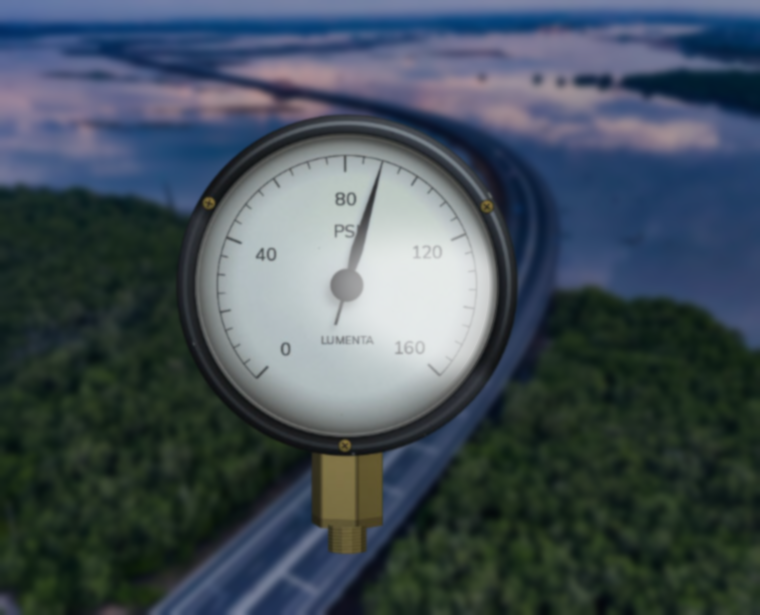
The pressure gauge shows value=90 unit=psi
